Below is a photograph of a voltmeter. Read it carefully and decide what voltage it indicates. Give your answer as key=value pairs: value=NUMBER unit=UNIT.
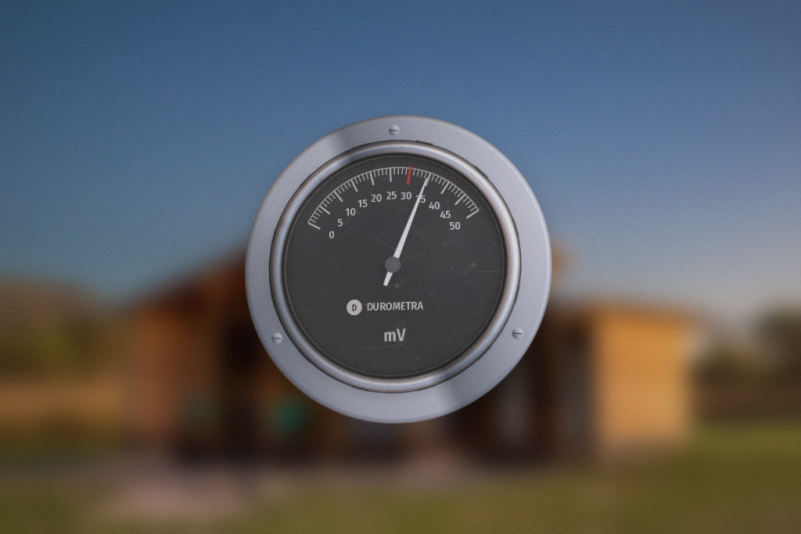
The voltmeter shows value=35 unit=mV
